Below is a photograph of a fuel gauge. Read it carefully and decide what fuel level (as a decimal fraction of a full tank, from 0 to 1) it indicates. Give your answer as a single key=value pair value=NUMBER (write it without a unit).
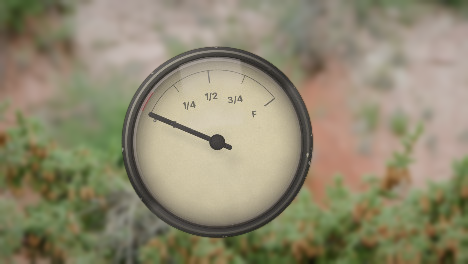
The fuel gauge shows value=0
